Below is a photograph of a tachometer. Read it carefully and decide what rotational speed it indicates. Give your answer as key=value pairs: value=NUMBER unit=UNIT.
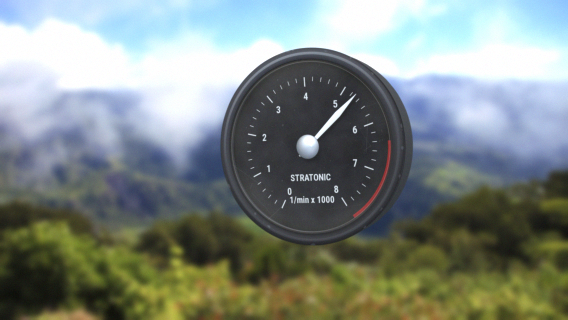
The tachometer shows value=5300 unit=rpm
